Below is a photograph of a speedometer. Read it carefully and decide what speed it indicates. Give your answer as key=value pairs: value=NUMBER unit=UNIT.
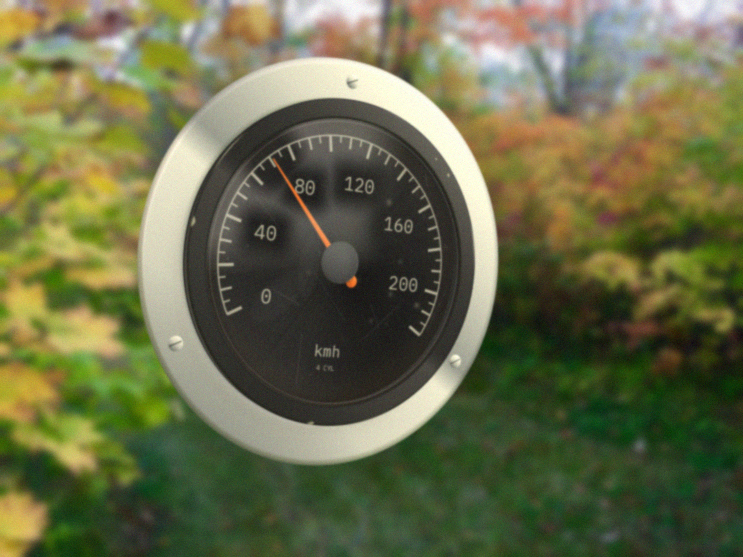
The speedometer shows value=70 unit=km/h
